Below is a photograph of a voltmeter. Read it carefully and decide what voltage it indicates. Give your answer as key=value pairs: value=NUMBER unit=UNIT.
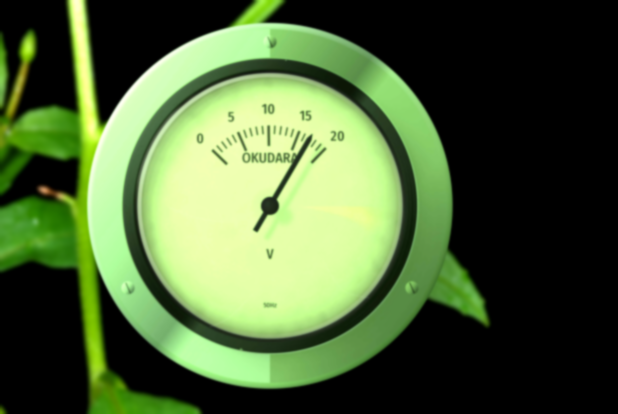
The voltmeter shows value=17 unit=V
